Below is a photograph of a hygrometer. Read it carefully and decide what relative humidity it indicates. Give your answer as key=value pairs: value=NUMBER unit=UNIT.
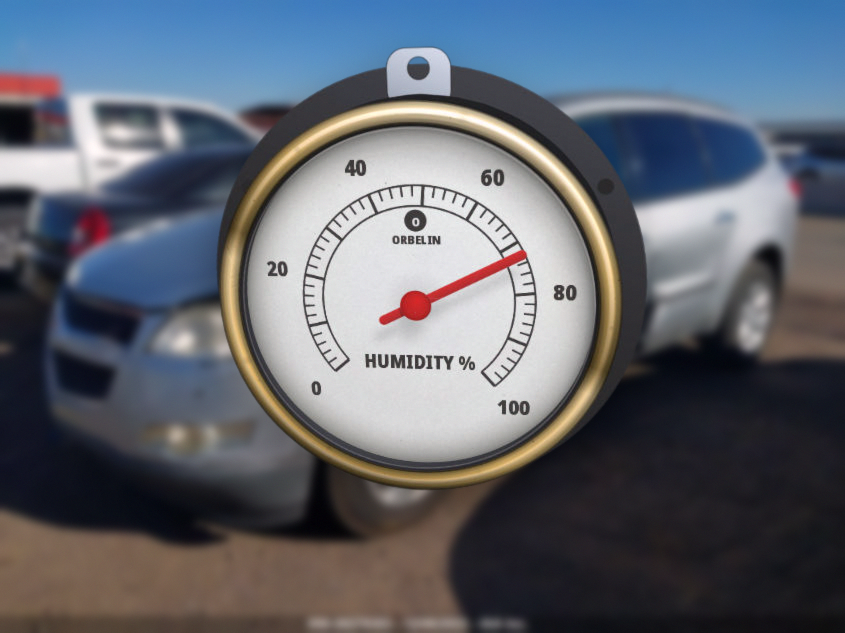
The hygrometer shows value=72 unit=%
